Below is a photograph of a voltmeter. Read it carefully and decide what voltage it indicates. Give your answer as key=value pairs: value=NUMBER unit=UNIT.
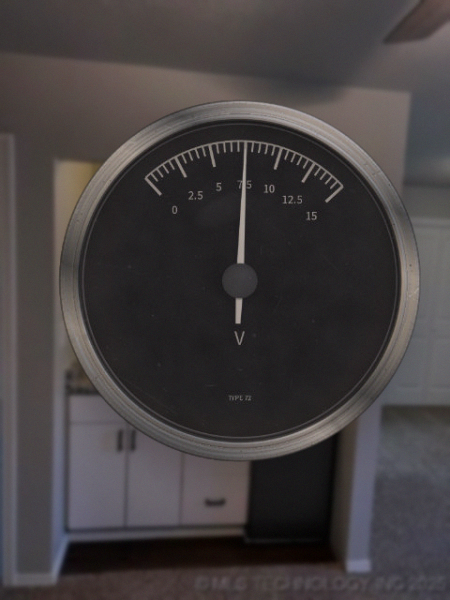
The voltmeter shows value=7.5 unit=V
